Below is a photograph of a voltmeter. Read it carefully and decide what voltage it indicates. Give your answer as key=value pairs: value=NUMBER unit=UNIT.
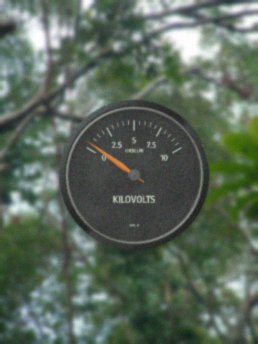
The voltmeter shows value=0.5 unit=kV
